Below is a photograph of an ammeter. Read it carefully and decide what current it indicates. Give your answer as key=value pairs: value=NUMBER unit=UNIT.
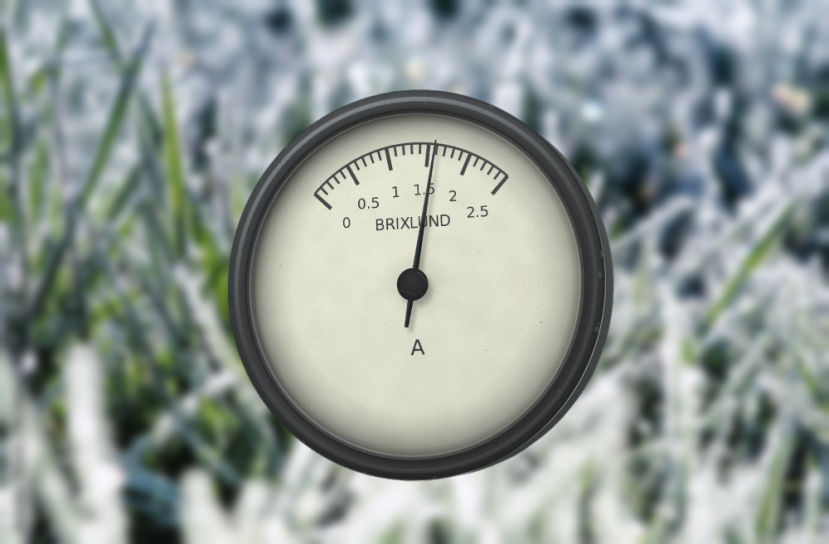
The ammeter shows value=1.6 unit=A
